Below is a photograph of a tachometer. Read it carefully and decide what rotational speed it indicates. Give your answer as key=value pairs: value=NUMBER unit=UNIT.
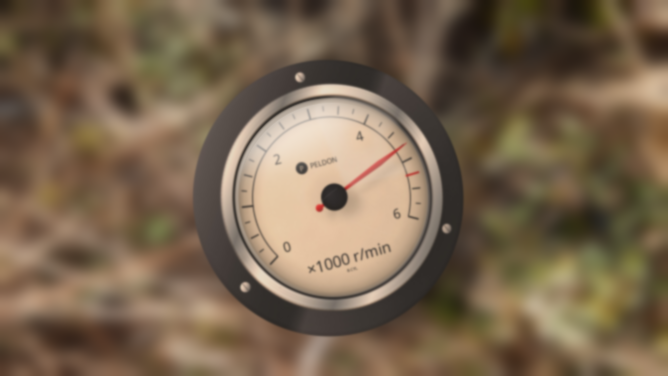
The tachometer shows value=4750 unit=rpm
